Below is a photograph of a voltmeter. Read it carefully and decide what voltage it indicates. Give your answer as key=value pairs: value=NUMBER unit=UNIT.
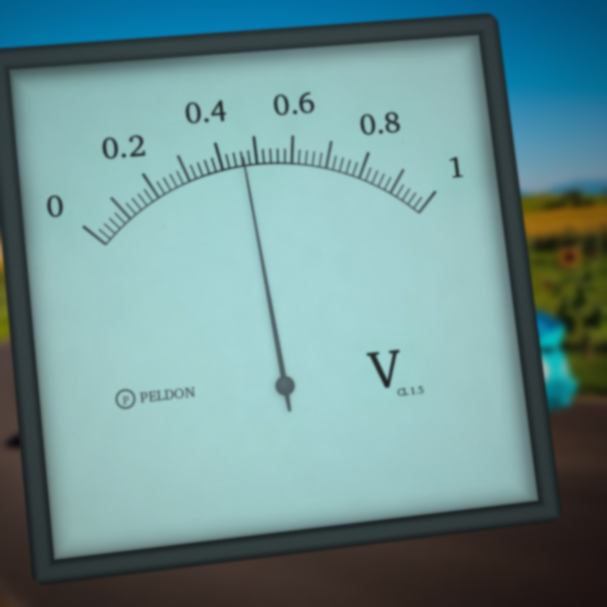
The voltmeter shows value=0.46 unit=V
